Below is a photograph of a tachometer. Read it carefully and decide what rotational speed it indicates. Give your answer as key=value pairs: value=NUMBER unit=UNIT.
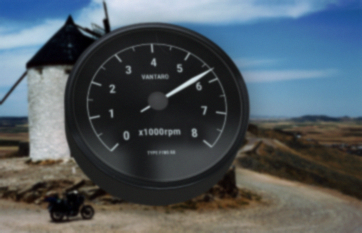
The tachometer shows value=5750 unit=rpm
